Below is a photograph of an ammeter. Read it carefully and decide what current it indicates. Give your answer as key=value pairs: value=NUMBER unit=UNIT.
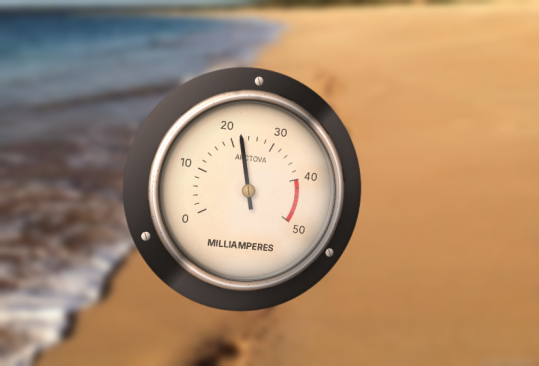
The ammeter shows value=22 unit=mA
